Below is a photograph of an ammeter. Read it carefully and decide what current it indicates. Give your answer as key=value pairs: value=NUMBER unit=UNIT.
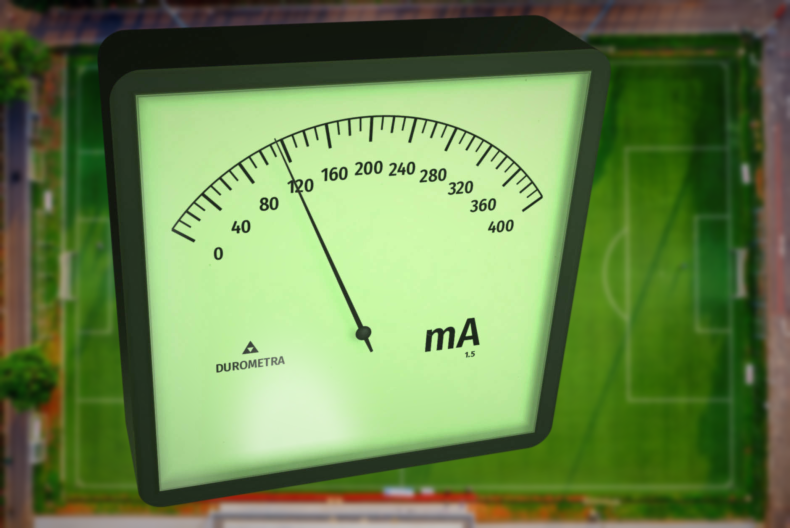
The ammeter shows value=115 unit=mA
